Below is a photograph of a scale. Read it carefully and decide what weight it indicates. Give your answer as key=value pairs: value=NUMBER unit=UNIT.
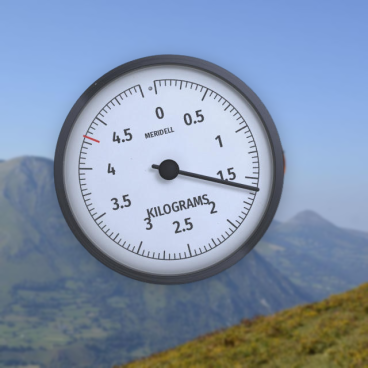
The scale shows value=1.6 unit=kg
